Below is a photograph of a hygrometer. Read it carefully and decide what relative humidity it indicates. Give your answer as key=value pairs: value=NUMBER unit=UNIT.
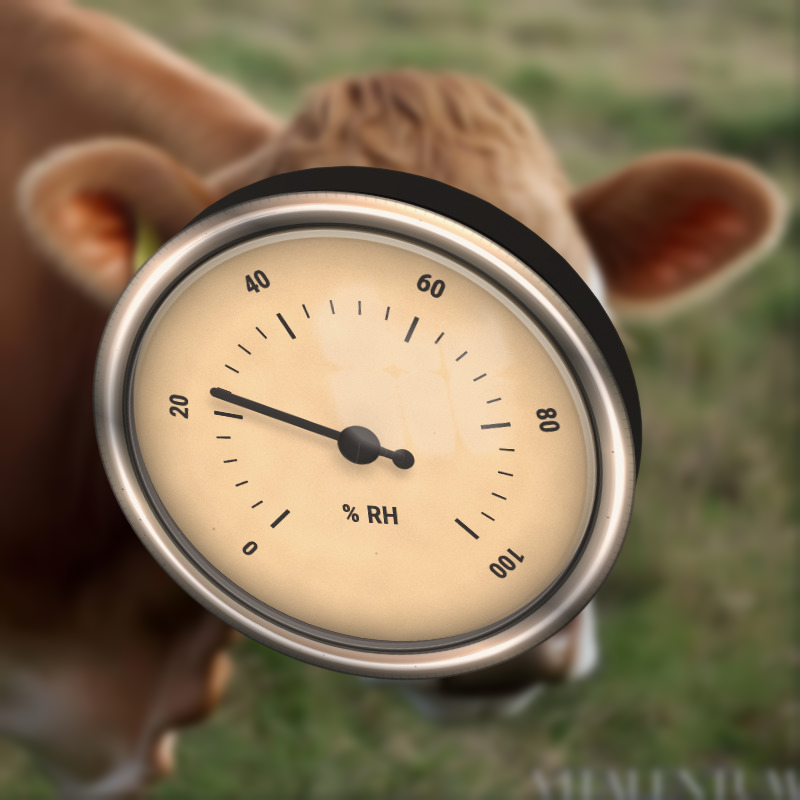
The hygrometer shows value=24 unit=%
